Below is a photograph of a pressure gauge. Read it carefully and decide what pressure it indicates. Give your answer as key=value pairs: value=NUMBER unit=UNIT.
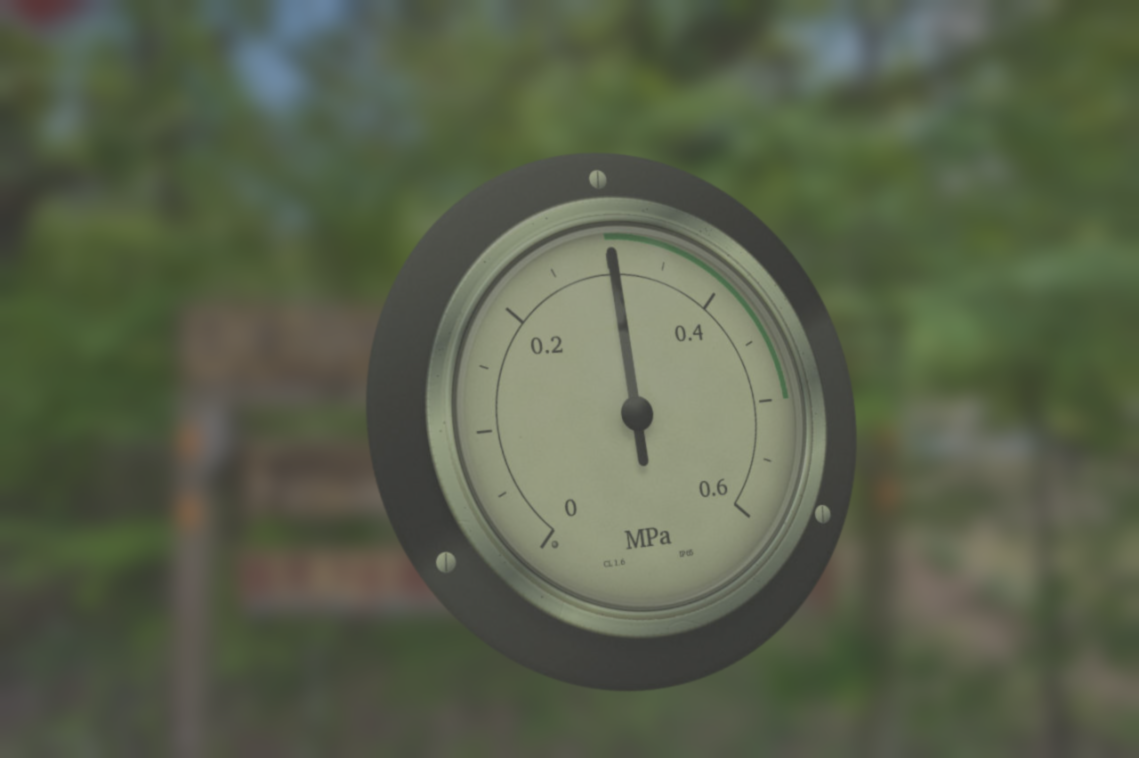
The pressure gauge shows value=0.3 unit=MPa
